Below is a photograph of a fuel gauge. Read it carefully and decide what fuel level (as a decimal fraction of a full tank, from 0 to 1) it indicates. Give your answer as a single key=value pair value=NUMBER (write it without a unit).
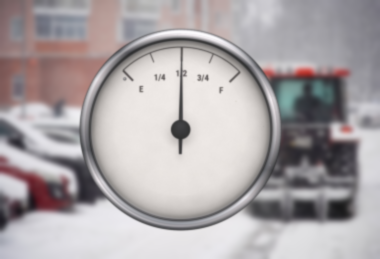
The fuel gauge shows value=0.5
